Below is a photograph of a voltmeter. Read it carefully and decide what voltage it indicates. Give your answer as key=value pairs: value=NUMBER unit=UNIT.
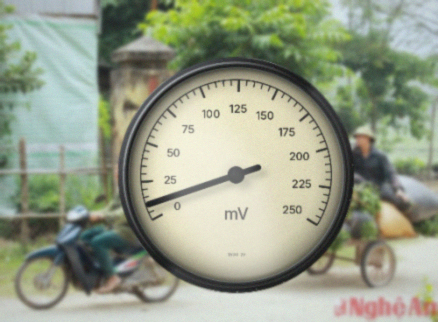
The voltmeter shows value=10 unit=mV
